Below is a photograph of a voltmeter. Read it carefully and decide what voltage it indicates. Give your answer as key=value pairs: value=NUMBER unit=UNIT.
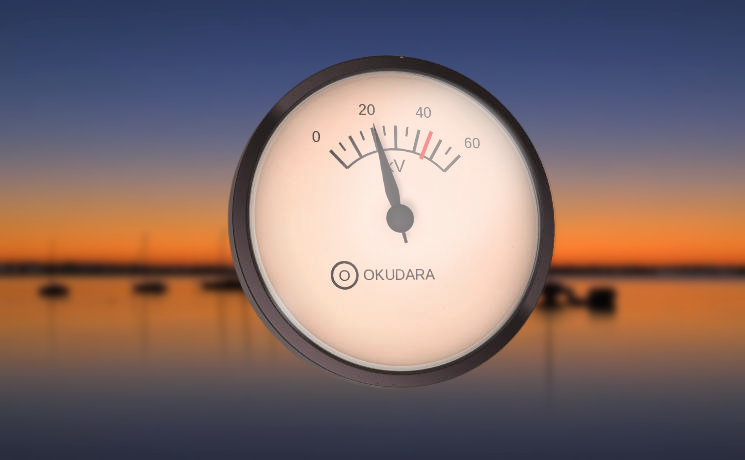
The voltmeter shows value=20 unit=kV
